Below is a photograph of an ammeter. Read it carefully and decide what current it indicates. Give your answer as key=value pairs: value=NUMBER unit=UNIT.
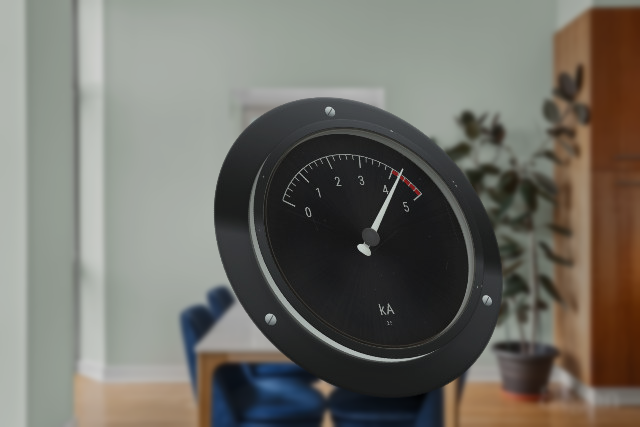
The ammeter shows value=4.2 unit=kA
